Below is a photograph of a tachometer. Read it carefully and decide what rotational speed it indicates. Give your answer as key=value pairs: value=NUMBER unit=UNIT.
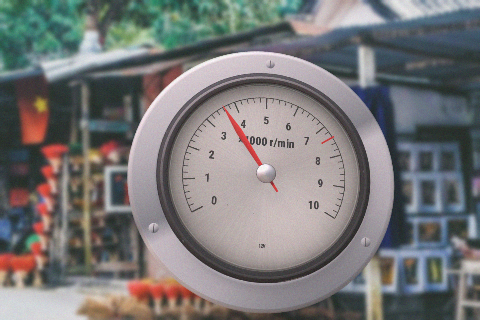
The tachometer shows value=3600 unit=rpm
